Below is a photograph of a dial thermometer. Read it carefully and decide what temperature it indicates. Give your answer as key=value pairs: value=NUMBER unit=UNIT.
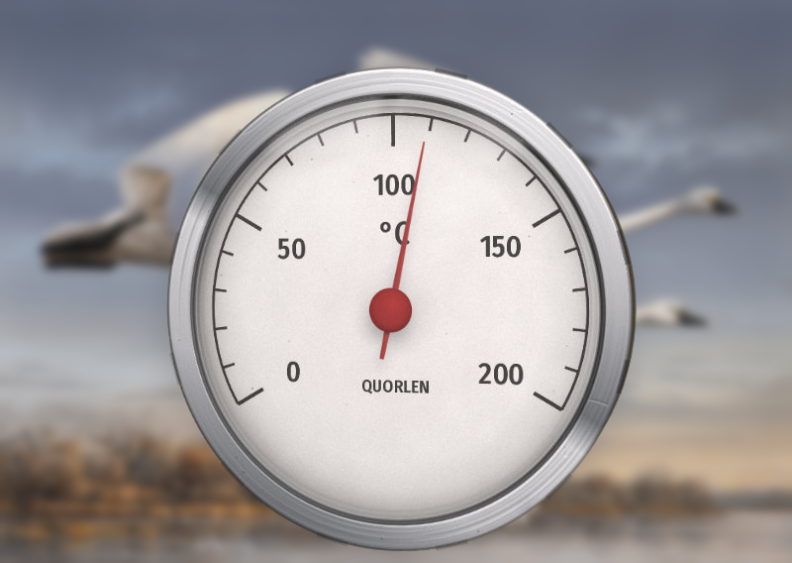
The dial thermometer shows value=110 unit=°C
